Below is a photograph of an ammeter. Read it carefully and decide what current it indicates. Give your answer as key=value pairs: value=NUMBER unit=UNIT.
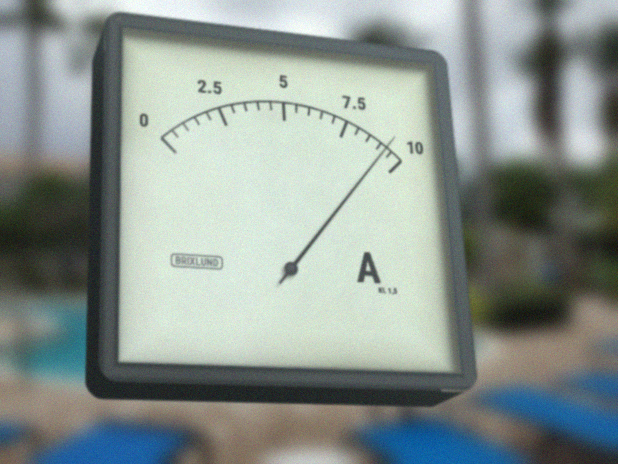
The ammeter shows value=9.25 unit=A
